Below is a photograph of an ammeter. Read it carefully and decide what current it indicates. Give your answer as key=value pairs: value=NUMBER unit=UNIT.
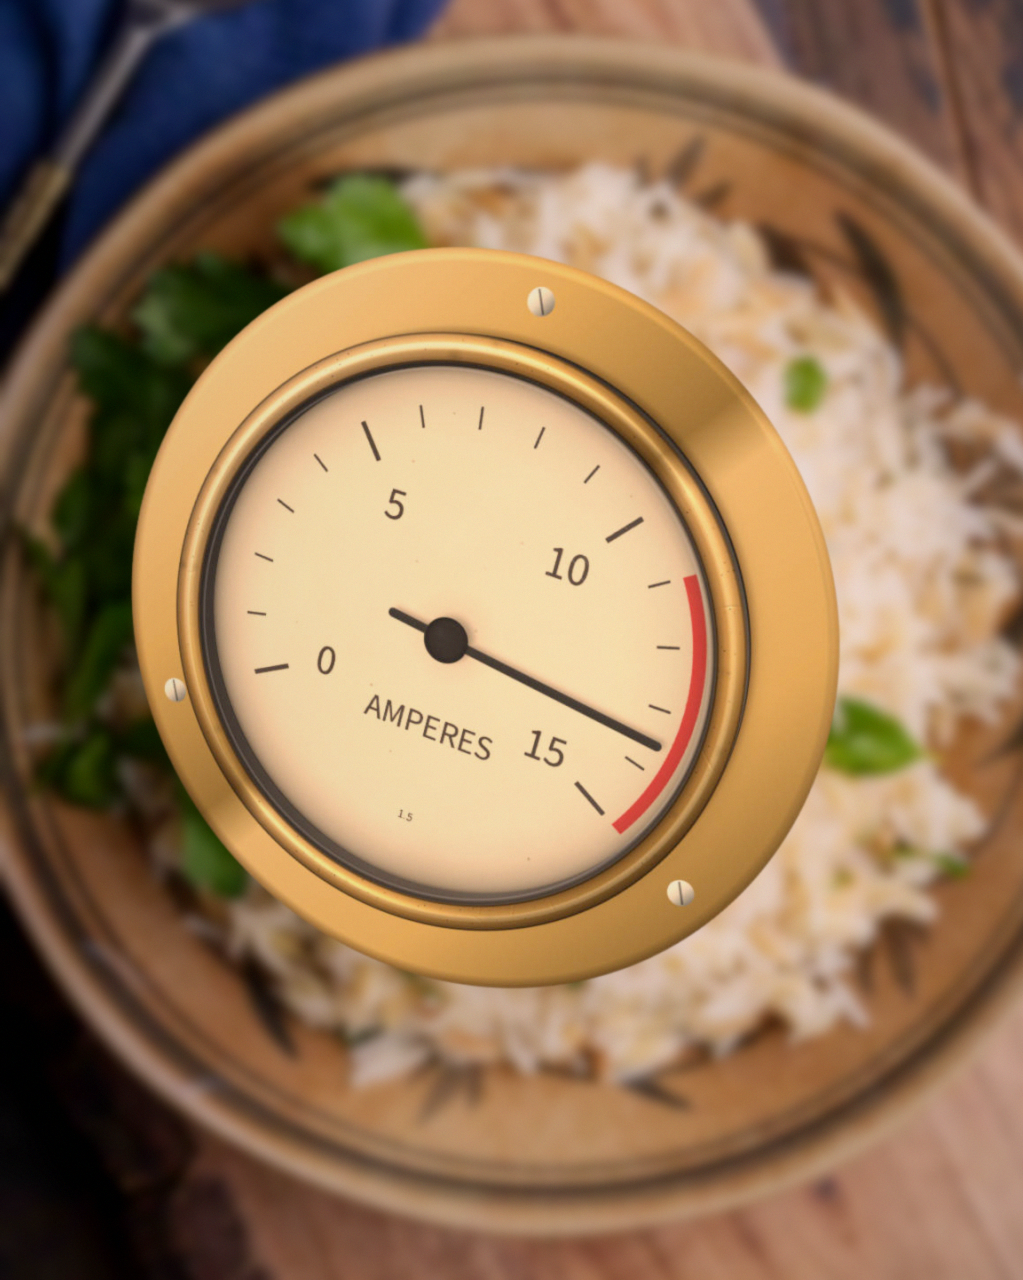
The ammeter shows value=13.5 unit=A
